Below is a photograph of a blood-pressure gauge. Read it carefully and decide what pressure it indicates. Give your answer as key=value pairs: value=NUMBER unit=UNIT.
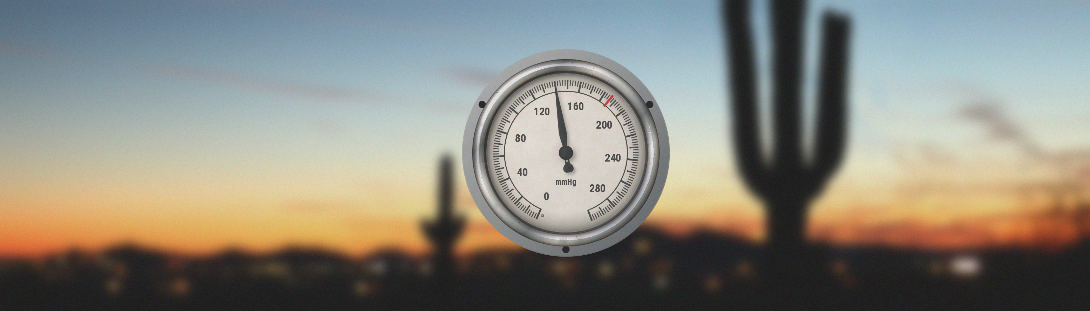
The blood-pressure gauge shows value=140 unit=mmHg
